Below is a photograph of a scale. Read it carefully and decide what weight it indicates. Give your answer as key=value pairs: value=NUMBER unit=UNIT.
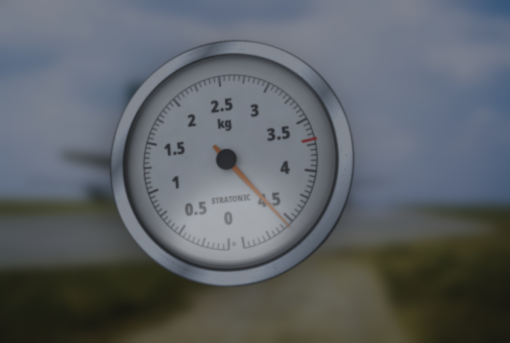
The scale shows value=4.55 unit=kg
